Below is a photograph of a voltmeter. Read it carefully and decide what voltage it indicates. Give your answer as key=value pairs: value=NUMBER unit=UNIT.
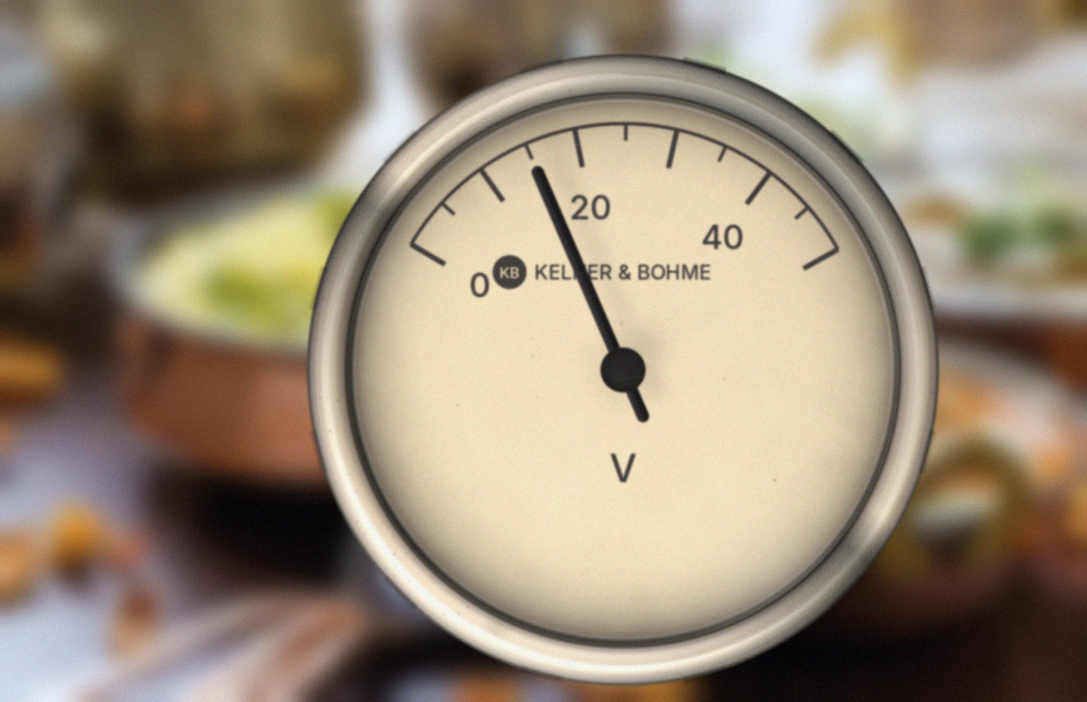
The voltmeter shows value=15 unit=V
